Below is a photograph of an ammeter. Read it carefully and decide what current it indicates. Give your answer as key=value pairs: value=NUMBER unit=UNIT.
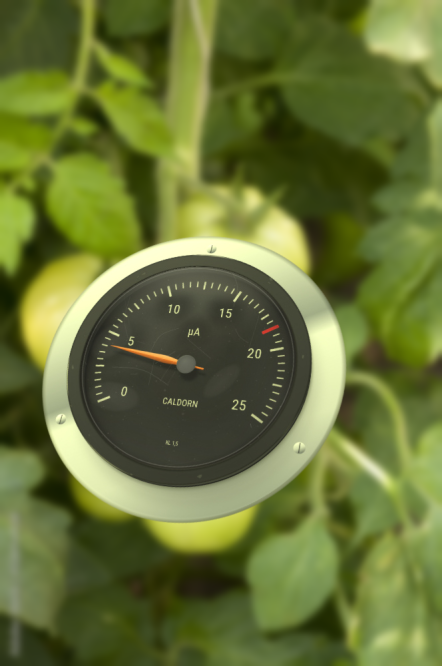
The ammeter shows value=4 unit=µA
